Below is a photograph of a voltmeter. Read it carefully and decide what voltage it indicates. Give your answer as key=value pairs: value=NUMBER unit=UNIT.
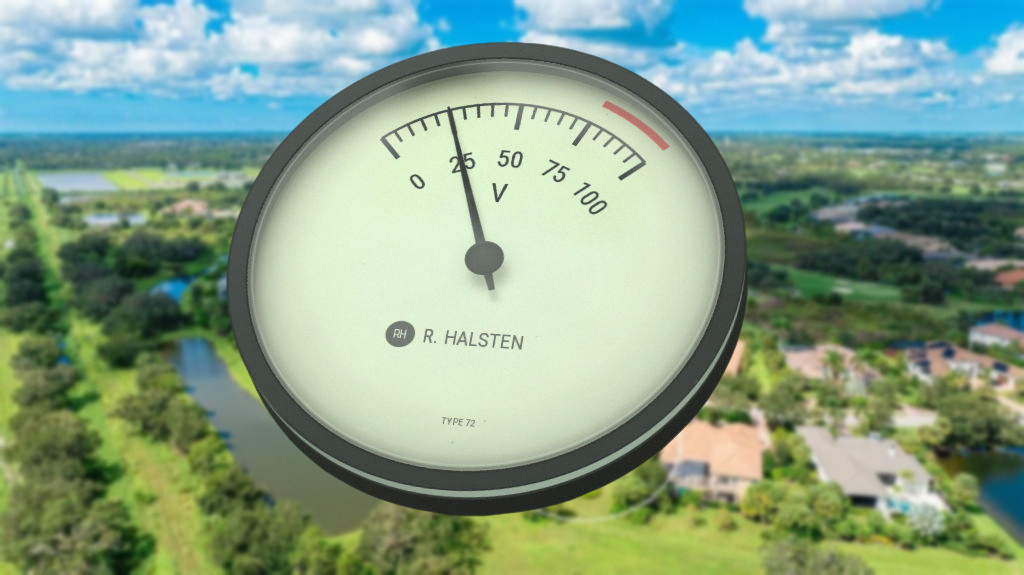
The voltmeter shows value=25 unit=V
